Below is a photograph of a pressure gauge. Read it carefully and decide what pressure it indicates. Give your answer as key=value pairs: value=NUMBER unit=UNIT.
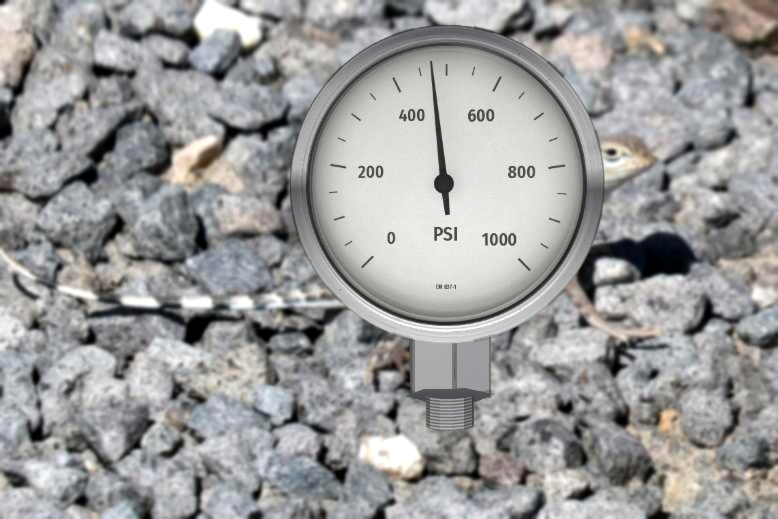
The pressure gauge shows value=475 unit=psi
